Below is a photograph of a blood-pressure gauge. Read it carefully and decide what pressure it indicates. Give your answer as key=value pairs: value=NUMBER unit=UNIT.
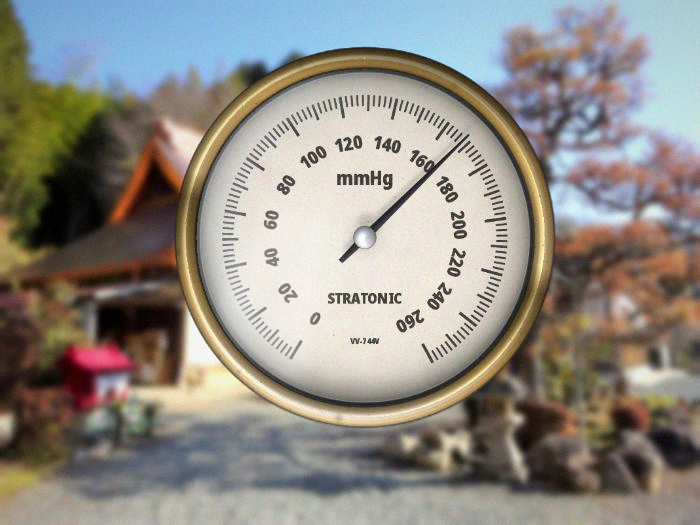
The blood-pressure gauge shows value=168 unit=mmHg
